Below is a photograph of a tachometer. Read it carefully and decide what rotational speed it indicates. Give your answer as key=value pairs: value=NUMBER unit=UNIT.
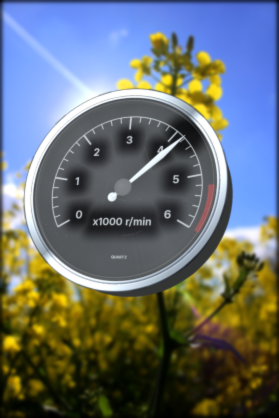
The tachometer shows value=4200 unit=rpm
